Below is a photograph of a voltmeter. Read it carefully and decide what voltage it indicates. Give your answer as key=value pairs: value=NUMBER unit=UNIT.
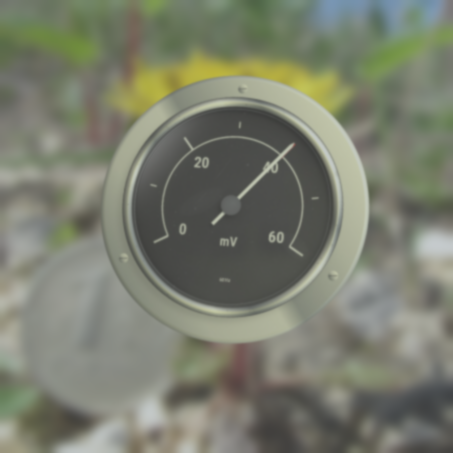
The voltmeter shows value=40 unit=mV
